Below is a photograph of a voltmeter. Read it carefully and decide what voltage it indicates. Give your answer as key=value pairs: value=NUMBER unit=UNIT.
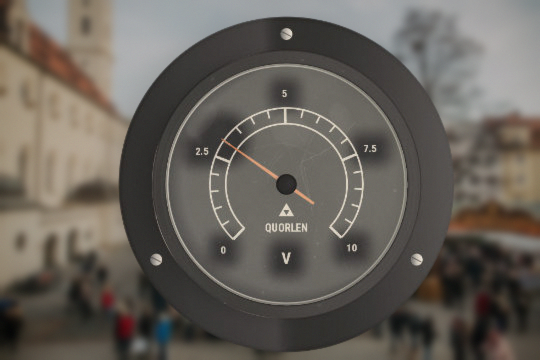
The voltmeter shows value=3 unit=V
